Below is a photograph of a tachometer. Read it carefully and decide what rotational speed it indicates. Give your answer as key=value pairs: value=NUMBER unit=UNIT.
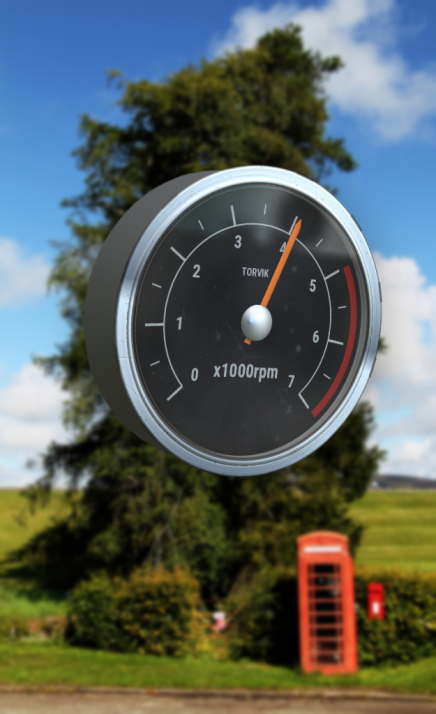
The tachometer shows value=4000 unit=rpm
